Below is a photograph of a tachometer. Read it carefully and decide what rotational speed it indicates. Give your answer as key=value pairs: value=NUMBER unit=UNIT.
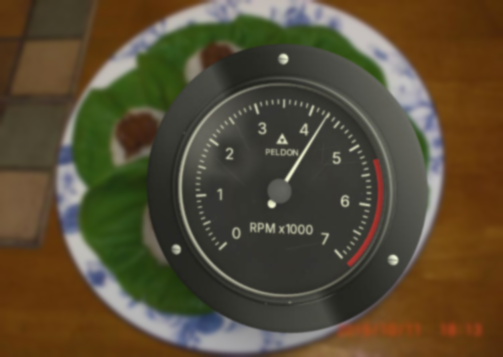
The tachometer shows value=4300 unit=rpm
